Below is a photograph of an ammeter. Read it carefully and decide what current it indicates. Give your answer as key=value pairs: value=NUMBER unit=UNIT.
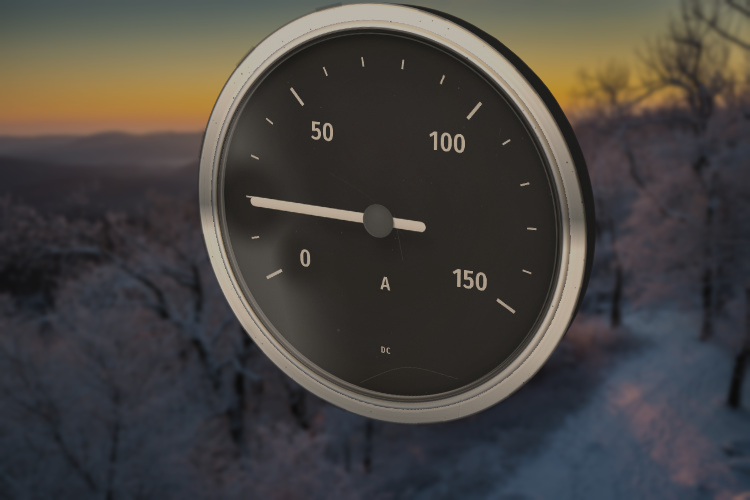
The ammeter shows value=20 unit=A
